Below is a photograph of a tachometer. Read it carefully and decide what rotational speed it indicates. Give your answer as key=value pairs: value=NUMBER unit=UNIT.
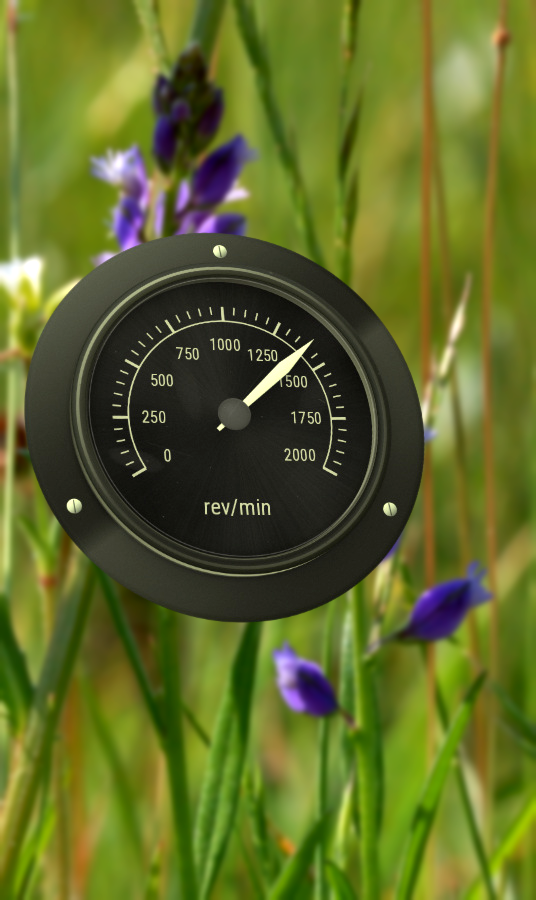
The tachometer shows value=1400 unit=rpm
